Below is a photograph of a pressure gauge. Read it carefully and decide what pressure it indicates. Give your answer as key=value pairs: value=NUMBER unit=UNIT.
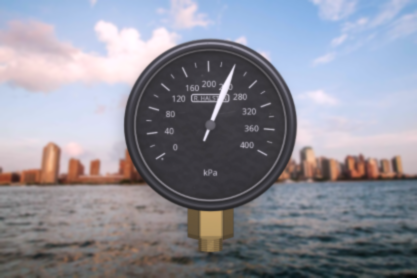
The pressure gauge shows value=240 unit=kPa
